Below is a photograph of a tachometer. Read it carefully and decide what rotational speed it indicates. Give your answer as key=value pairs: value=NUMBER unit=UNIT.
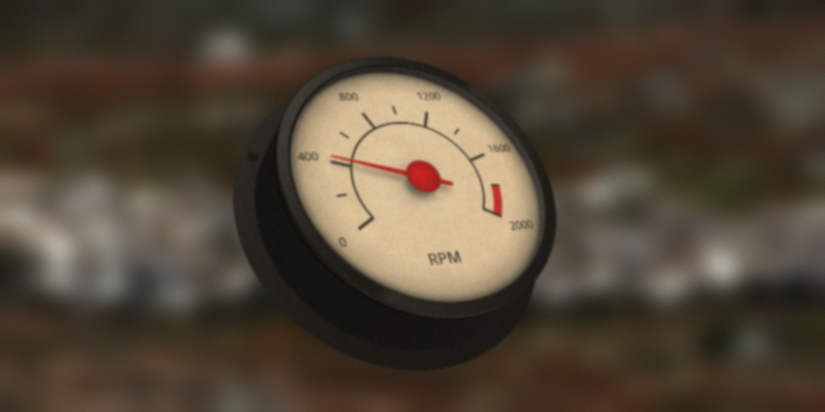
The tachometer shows value=400 unit=rpm
